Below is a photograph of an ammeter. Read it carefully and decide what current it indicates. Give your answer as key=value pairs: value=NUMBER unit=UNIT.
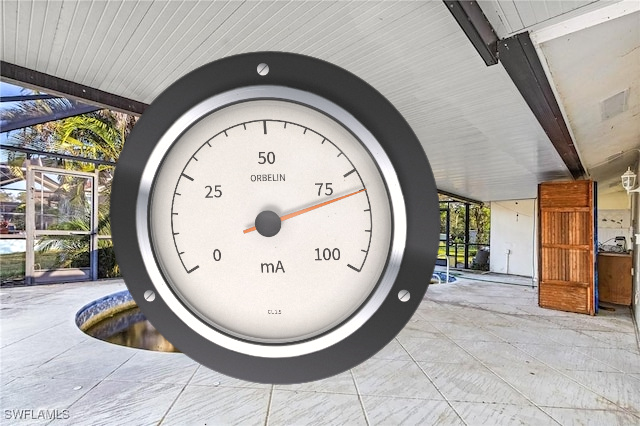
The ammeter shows value=80 unit=mA
